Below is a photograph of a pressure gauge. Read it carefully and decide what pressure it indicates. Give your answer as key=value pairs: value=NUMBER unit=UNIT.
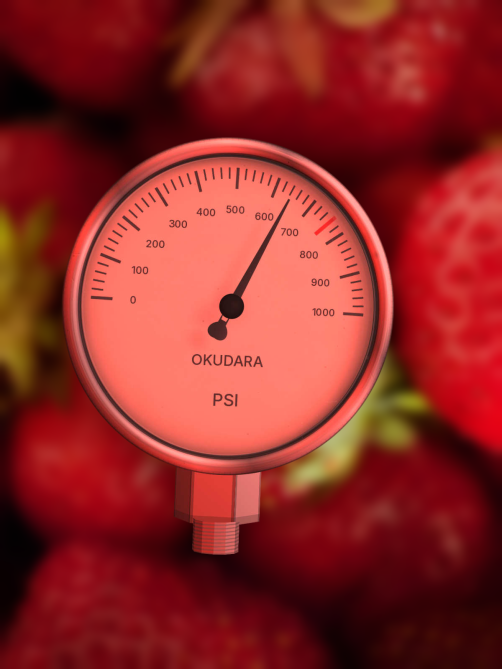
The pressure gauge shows value=640 unit=psi
